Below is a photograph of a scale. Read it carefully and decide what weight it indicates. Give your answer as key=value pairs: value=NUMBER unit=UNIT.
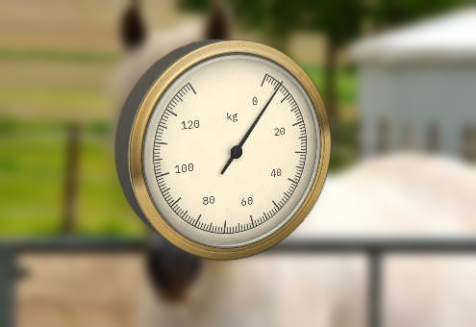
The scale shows value=5 unit=kg
